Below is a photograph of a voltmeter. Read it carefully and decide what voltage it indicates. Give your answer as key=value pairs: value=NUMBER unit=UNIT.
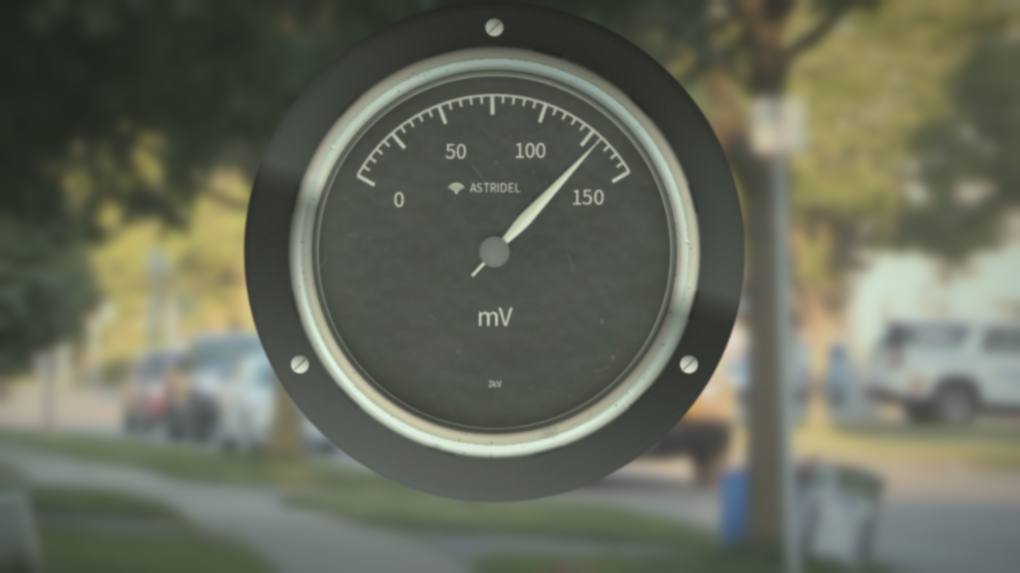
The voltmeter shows value=130 unit=mV
